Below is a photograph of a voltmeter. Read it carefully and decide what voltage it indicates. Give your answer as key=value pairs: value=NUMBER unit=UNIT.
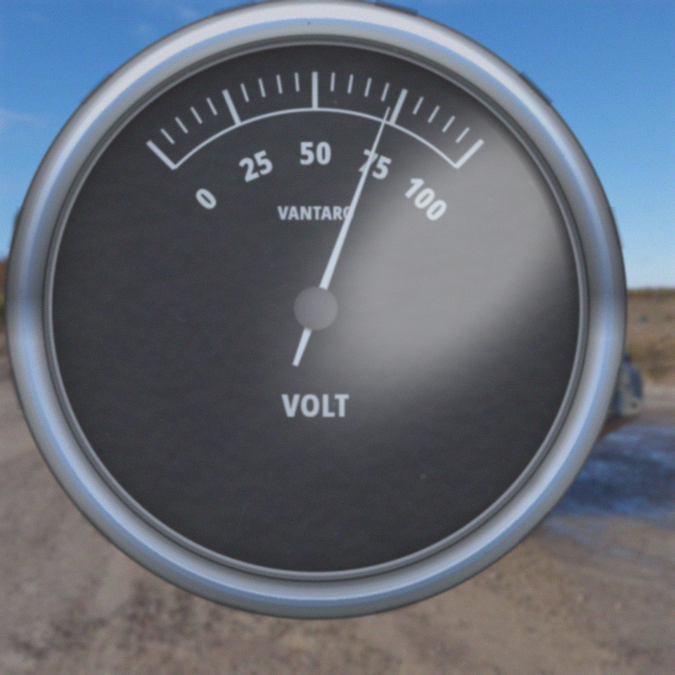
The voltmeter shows value=72.5 unit=V
